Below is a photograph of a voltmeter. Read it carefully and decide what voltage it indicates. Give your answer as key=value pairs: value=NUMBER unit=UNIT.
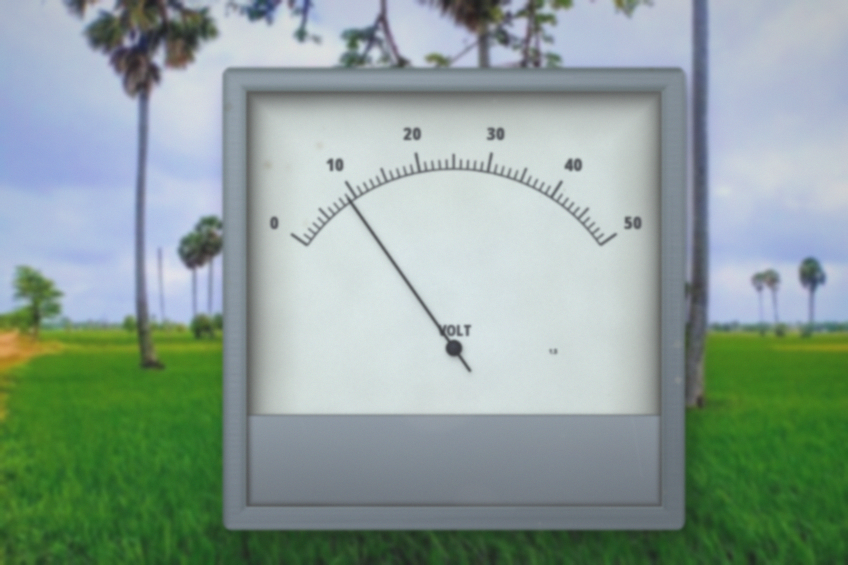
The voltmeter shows value=9 unit=V
